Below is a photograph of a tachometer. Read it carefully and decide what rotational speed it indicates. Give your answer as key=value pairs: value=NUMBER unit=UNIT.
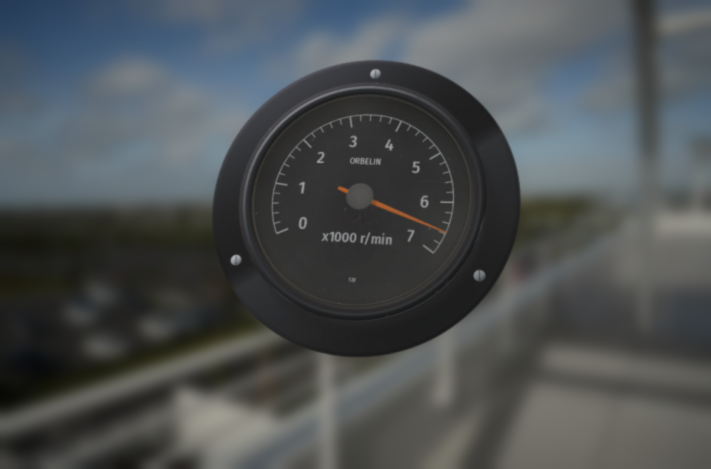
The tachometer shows value=6600 unit=rpm
